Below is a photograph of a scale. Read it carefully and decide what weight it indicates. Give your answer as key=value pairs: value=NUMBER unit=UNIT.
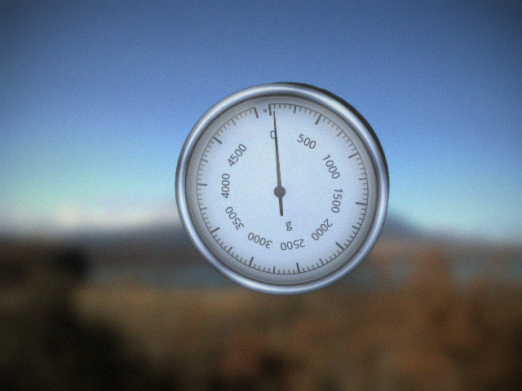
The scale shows value=50 unit=g
